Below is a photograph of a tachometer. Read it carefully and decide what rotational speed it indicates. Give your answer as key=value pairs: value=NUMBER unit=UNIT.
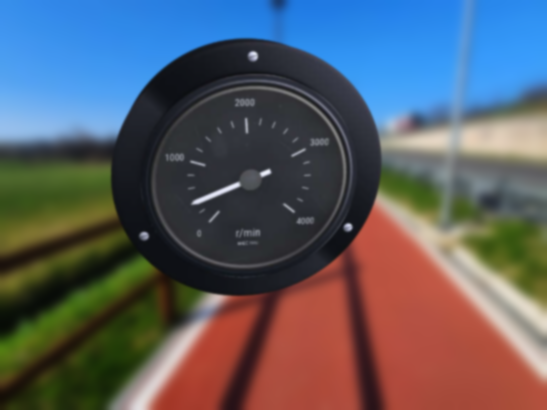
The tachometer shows value=400 unit=rpm
